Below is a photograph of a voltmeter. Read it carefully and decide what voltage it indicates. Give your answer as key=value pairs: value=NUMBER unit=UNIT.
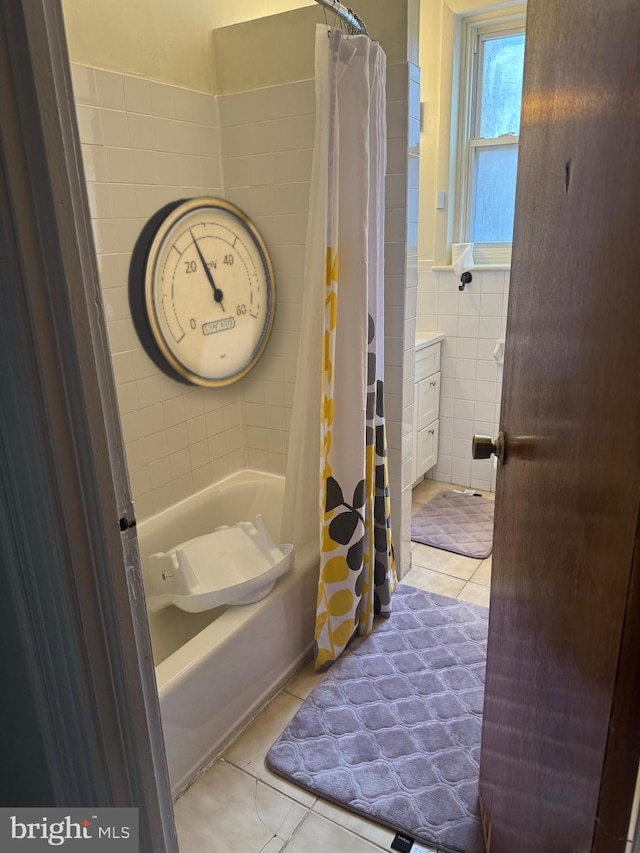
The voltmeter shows value=25 unit=mV
